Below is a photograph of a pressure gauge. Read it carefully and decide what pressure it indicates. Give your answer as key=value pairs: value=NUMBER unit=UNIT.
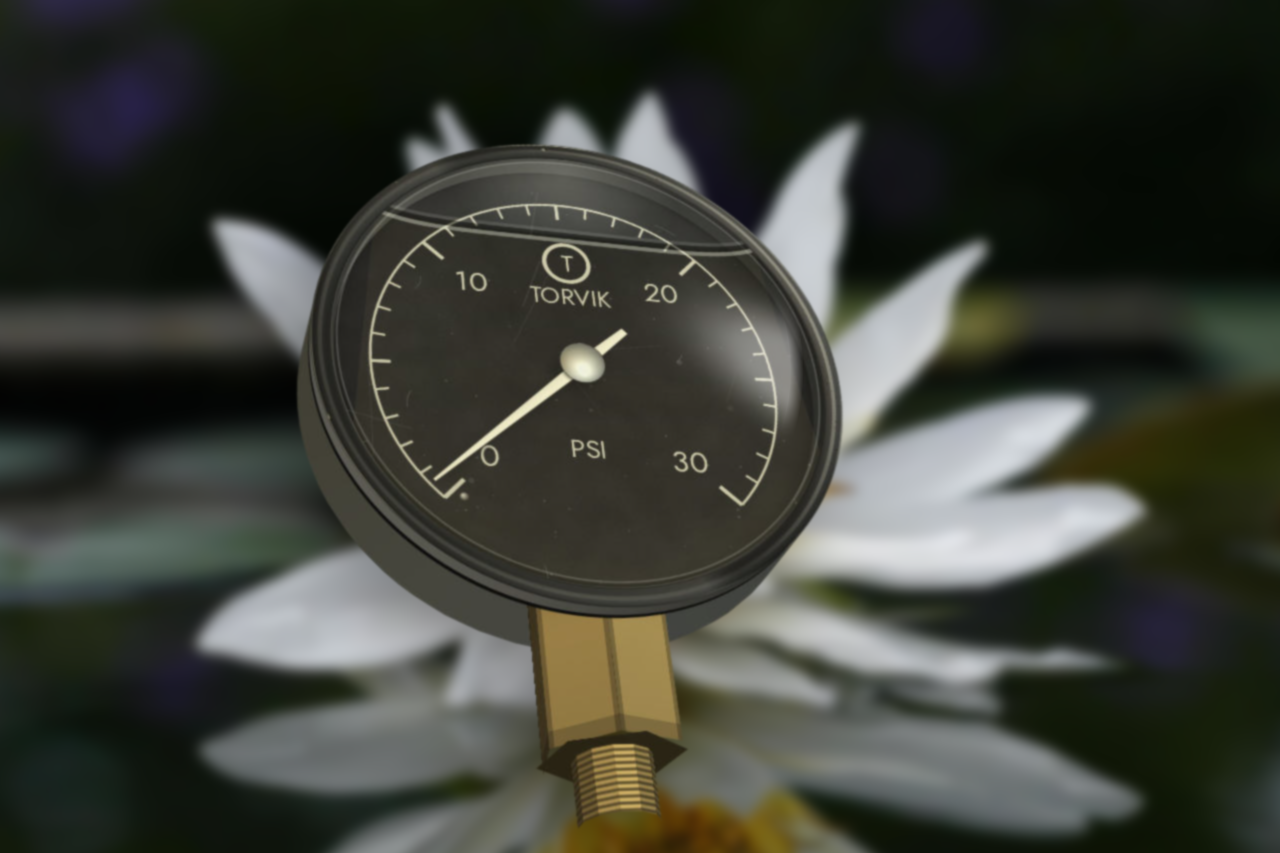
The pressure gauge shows value=0.5 unit=psi
